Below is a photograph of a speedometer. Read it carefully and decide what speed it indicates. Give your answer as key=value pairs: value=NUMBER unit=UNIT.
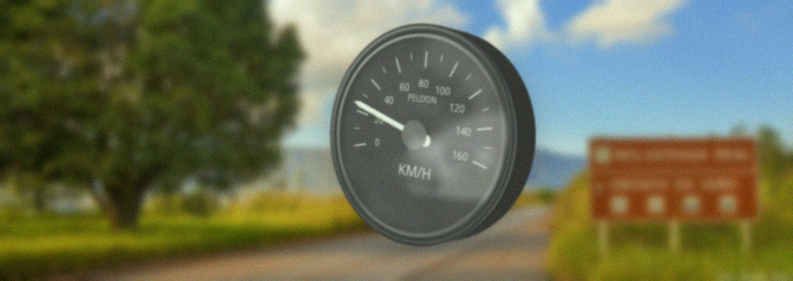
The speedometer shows value=25 unit=km/h
